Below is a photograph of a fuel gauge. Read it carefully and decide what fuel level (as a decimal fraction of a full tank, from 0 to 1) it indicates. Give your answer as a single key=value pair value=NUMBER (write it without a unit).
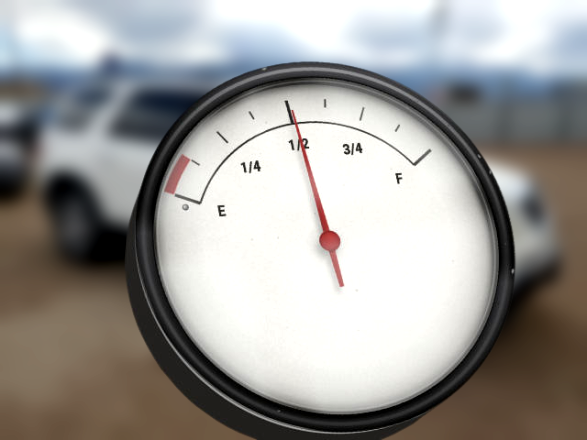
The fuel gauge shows value=0.5
